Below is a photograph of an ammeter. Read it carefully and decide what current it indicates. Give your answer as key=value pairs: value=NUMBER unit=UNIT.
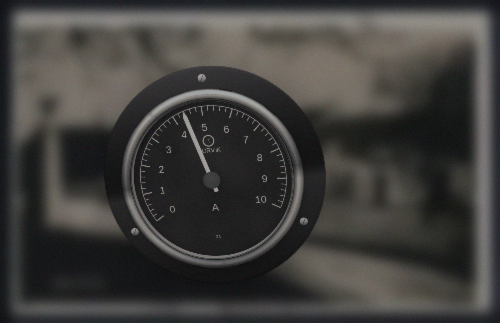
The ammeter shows value=4.4 unit=A
